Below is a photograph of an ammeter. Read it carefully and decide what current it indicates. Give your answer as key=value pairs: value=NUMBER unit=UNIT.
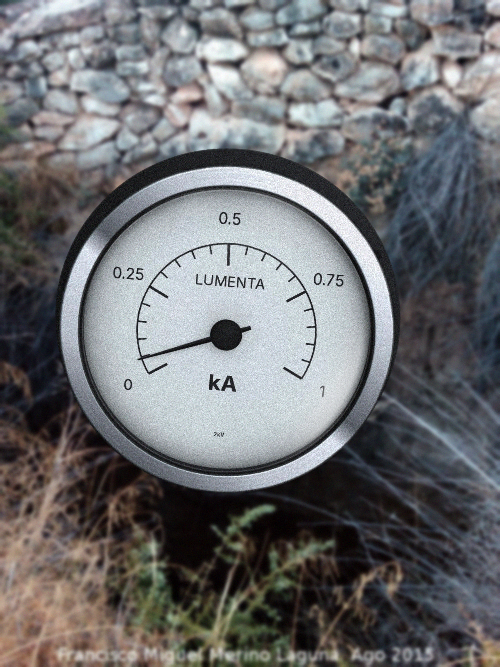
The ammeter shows value=0.05 unit=kA
